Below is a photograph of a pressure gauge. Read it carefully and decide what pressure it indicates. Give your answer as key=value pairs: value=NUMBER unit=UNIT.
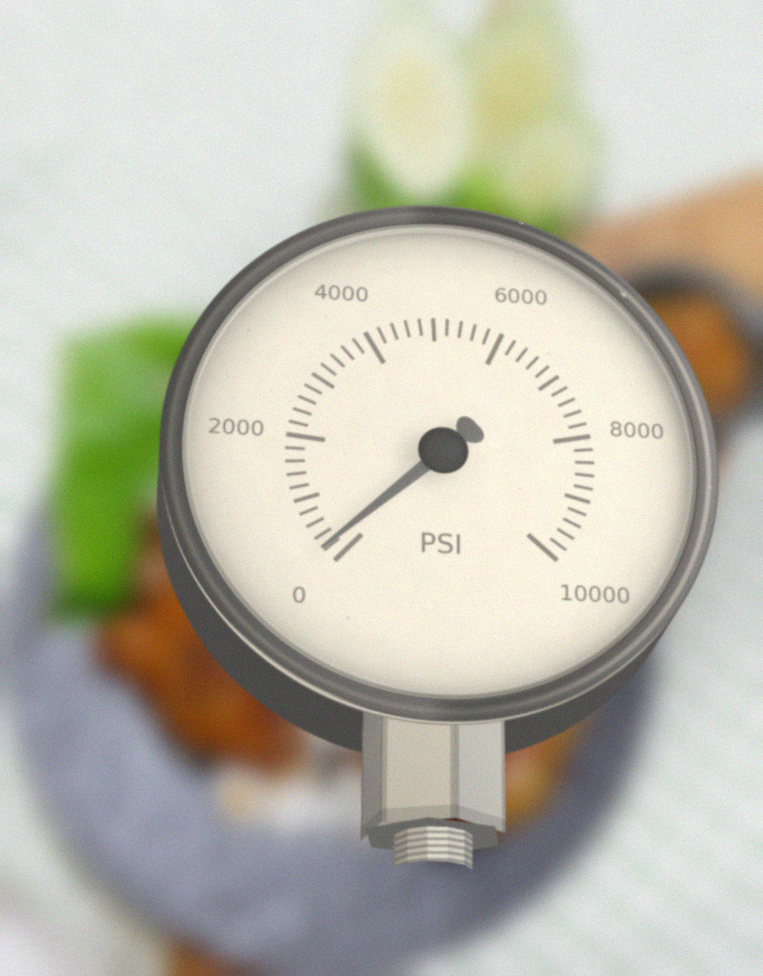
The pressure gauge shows value=200 unit=psi
